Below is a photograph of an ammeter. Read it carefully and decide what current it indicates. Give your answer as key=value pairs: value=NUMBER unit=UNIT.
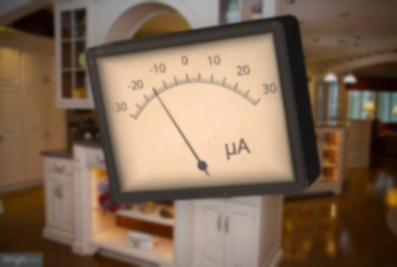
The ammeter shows value=-15 unit=µA
